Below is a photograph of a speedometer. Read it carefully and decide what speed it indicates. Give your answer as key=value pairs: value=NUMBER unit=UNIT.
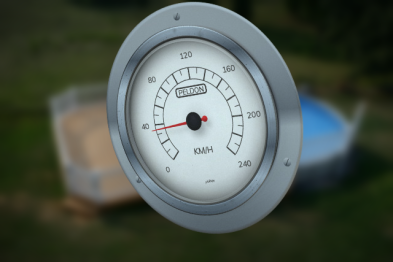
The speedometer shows value=35 unit=km/h
